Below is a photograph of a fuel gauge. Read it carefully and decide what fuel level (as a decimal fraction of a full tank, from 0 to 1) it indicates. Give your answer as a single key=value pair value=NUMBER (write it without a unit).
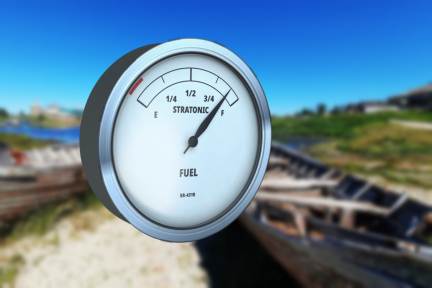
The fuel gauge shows value=0.875
